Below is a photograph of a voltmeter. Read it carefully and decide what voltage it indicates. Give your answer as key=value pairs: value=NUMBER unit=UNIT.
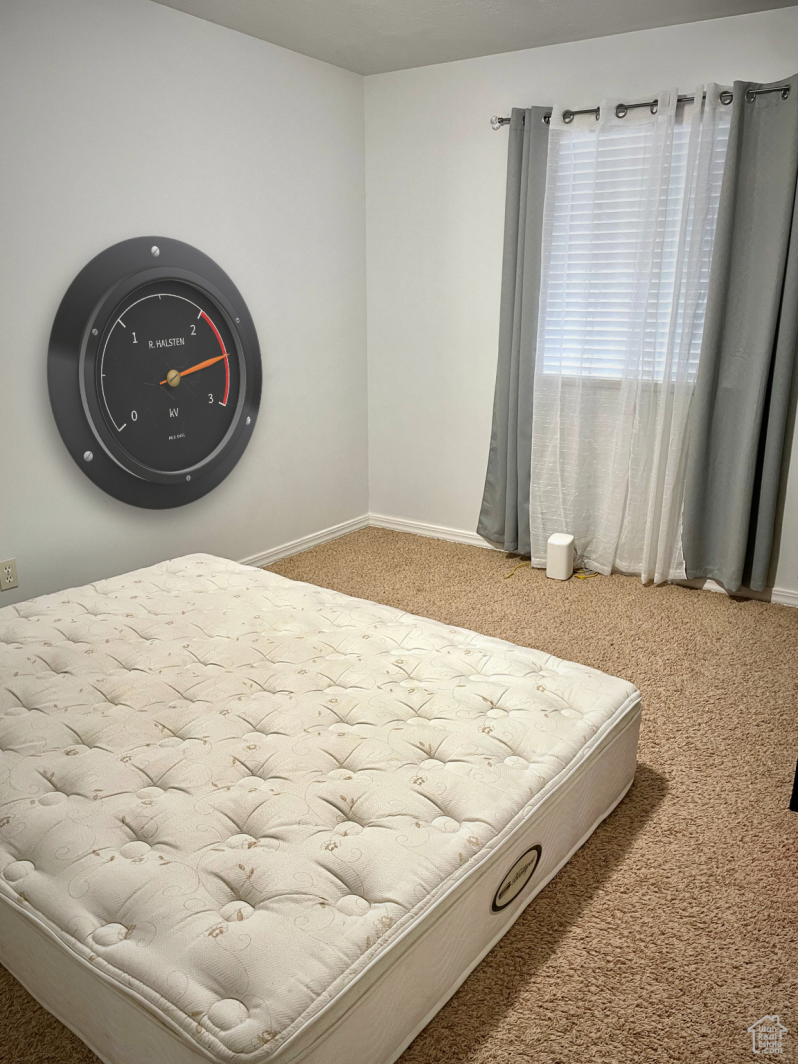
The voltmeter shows value=2.5 unit=kV
